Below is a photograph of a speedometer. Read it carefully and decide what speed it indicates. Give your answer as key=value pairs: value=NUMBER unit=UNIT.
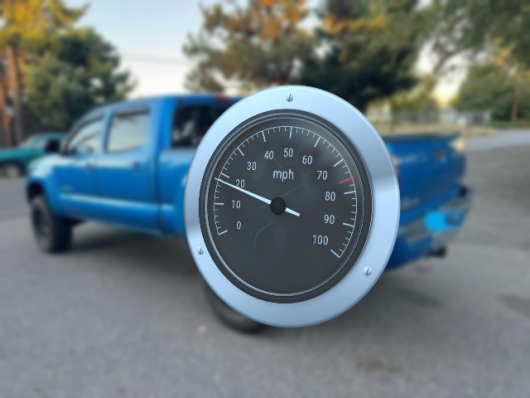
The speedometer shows value=18 unit=mph
